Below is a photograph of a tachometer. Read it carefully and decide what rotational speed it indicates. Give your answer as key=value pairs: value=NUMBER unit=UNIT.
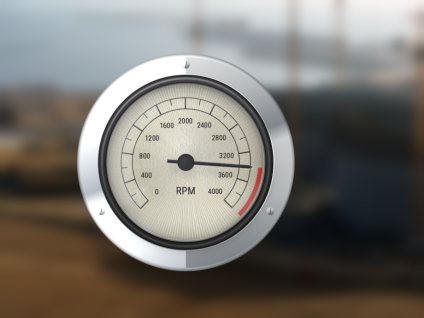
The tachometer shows value=3400 unit=rpm
